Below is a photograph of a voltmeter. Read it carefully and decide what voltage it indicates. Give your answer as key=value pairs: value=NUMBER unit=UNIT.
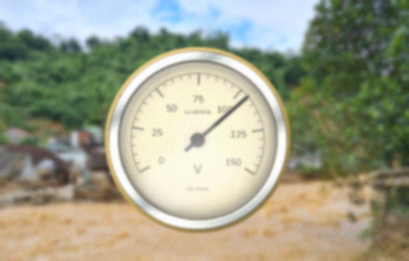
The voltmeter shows value=105 unit=V
